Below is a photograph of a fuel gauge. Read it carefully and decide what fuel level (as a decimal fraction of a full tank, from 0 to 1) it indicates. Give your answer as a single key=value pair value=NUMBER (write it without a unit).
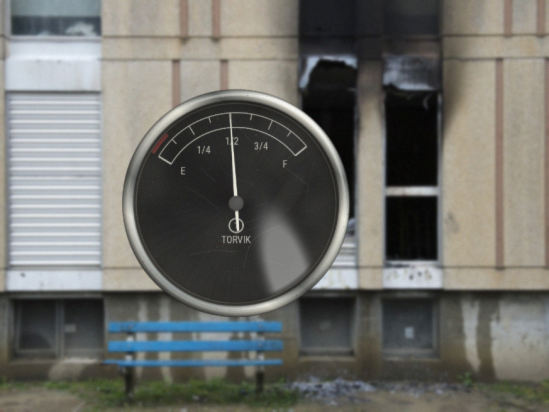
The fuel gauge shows value=0.5
